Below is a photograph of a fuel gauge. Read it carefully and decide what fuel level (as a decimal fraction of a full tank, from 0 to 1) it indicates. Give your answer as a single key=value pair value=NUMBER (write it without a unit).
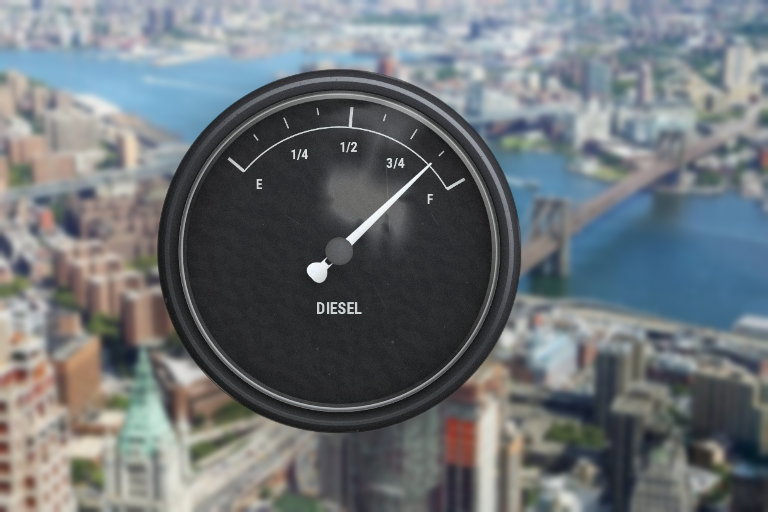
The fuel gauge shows value=0.875
